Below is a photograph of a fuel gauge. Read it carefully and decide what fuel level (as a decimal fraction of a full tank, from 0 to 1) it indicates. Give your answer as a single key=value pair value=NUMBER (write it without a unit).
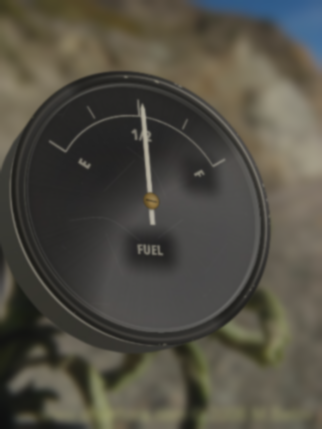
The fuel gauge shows value=0.5
